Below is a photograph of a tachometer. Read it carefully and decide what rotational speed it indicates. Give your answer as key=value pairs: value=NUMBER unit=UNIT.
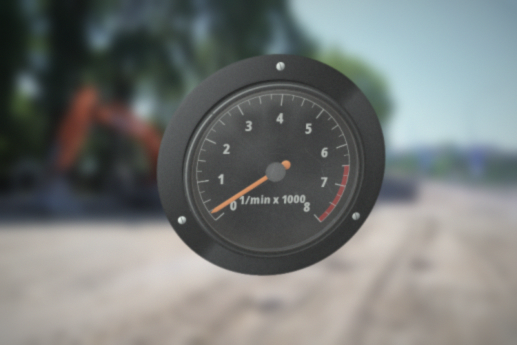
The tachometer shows value=250 unit=rpm
